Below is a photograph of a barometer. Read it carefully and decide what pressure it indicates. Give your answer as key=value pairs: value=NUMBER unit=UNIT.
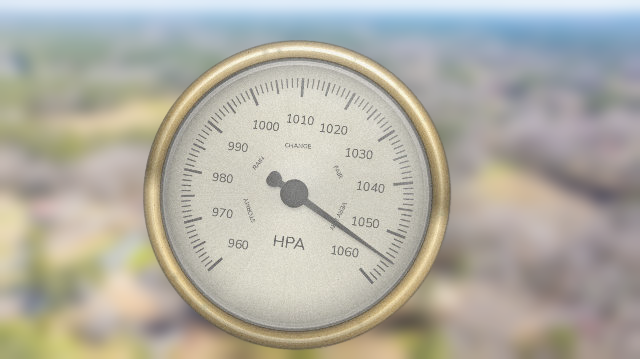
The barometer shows value=1055 unit=hPa
